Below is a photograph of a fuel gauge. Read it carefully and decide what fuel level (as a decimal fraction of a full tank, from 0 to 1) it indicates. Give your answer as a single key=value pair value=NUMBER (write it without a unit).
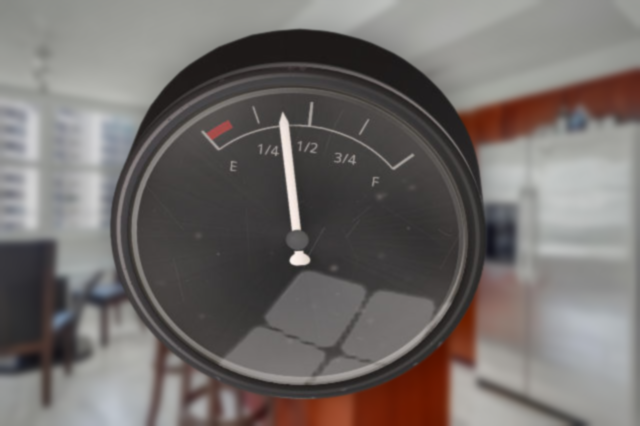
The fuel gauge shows value=0.375
